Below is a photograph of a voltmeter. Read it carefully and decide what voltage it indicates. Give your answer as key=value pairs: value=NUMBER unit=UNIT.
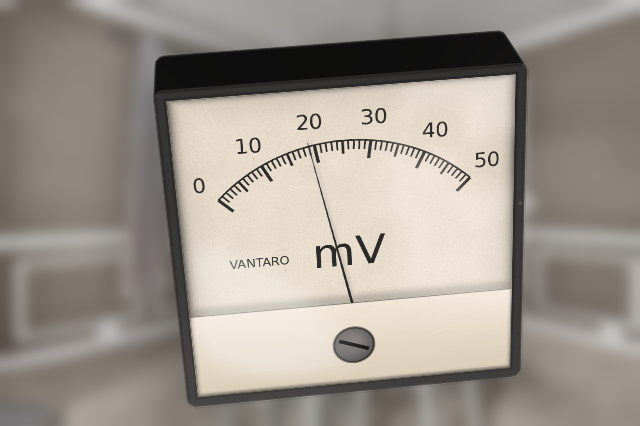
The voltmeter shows value=19 unit=mV
